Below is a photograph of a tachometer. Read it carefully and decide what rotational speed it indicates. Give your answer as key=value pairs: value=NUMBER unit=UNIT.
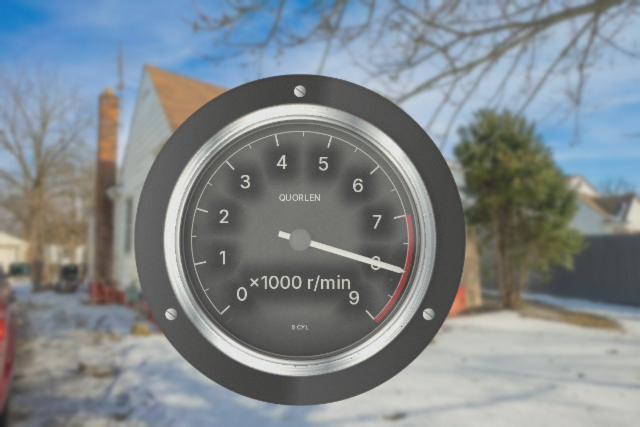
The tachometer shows value=8000 unit=rpm
